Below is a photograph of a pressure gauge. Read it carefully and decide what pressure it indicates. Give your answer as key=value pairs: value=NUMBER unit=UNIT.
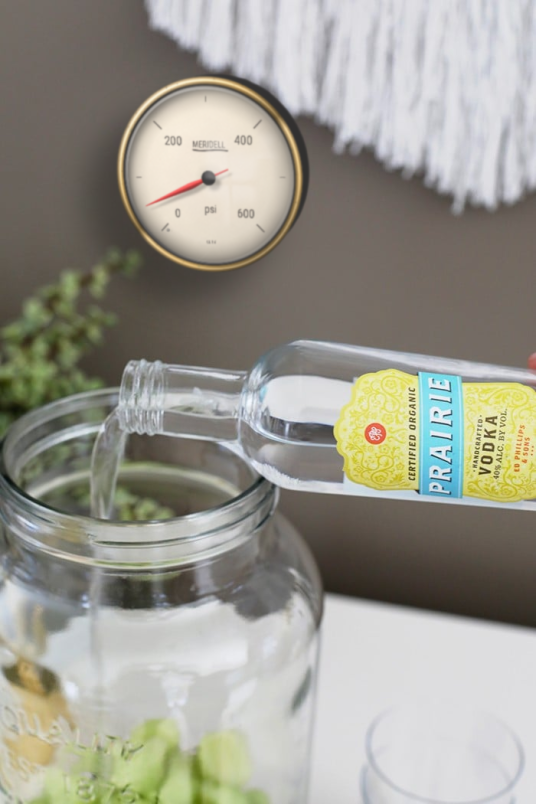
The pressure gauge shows value=50 unit=psi
